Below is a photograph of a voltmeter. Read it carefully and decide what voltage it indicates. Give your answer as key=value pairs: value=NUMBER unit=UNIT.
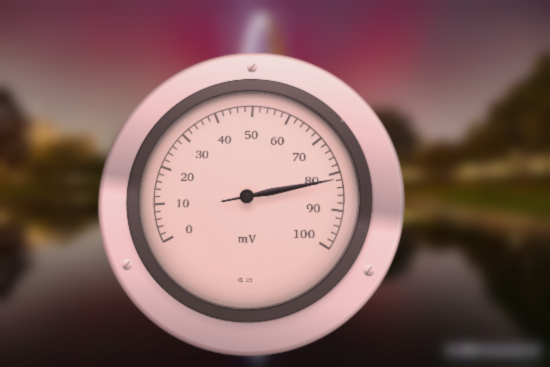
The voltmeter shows value=82 unit=mV
